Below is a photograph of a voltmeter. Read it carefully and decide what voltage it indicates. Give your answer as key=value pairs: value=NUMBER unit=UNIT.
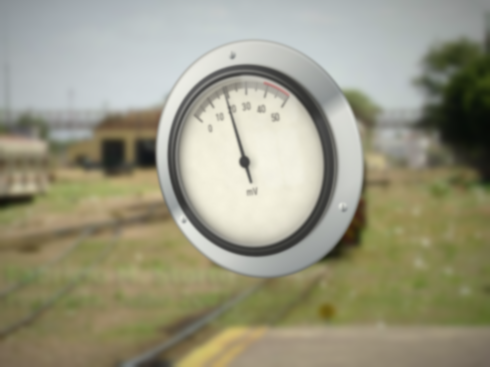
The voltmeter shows value=20 unit=mV
